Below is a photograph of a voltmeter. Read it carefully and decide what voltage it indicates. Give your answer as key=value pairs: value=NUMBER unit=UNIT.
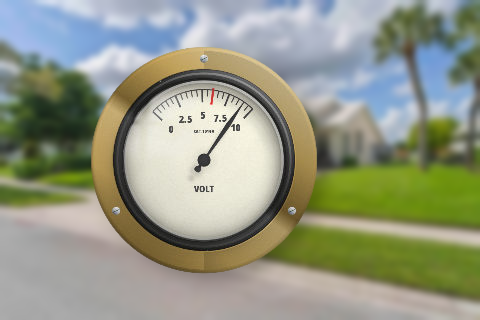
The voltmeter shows value=9 unit=V
